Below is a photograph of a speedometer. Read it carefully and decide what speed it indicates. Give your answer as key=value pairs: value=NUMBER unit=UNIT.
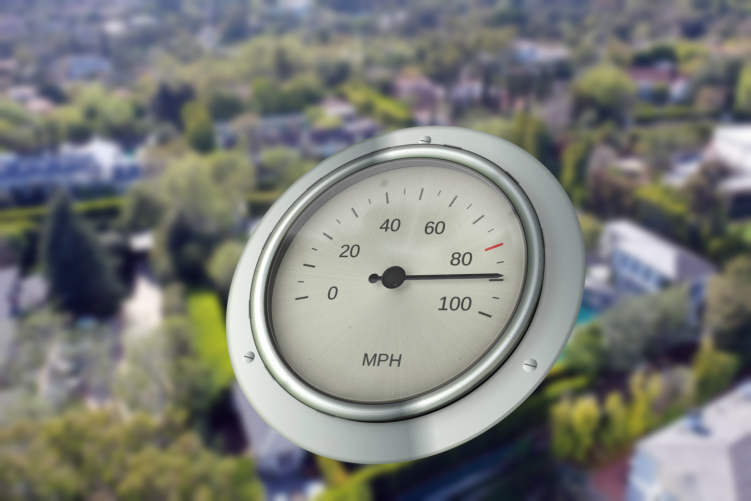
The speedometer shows value=90 unit=mph
